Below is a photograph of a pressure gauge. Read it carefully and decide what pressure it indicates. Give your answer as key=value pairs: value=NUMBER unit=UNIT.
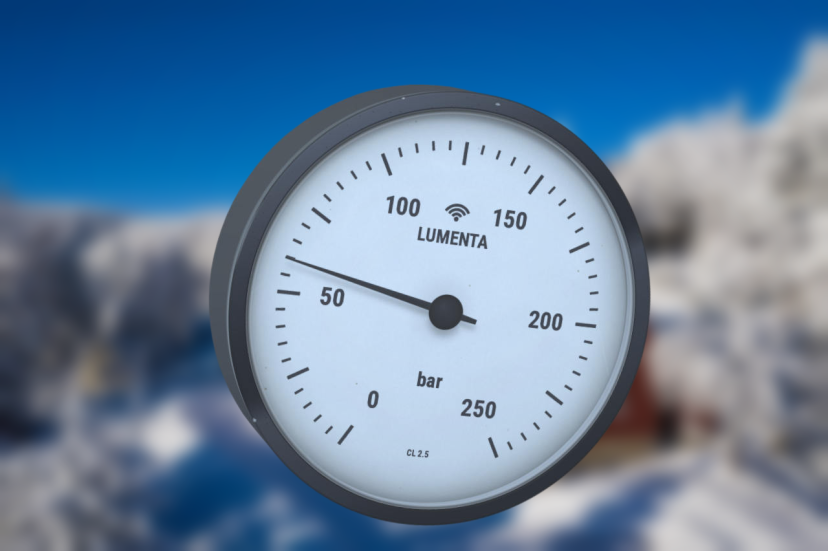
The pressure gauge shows value=60 unit=bar
